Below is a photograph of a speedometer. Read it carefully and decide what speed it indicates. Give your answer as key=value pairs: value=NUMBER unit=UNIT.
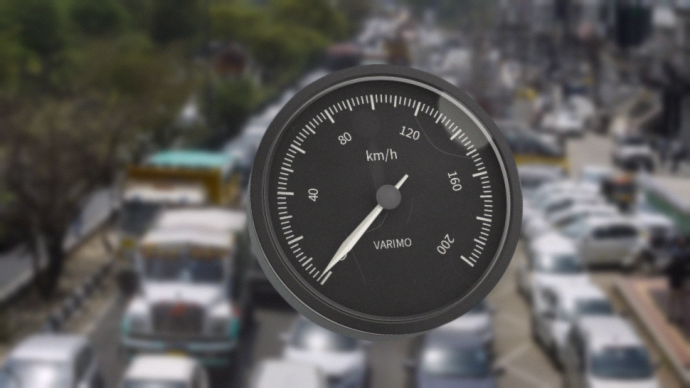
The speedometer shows value=2 unit=km/h
